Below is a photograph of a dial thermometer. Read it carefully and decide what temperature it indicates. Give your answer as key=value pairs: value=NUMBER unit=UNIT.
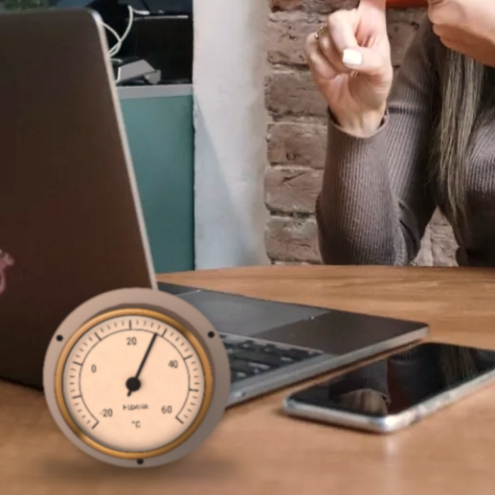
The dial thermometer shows value=28 unit=°C
